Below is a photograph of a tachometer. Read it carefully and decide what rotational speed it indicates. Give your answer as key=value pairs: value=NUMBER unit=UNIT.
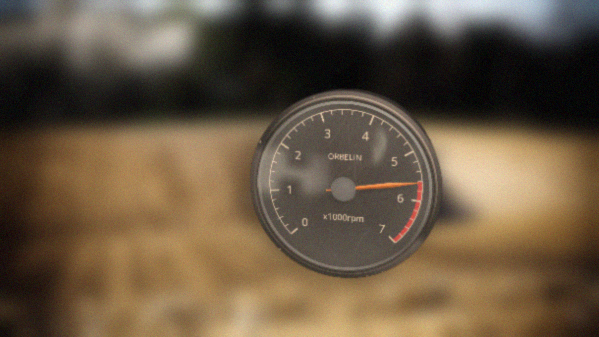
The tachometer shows value=5600 unit=rpm
